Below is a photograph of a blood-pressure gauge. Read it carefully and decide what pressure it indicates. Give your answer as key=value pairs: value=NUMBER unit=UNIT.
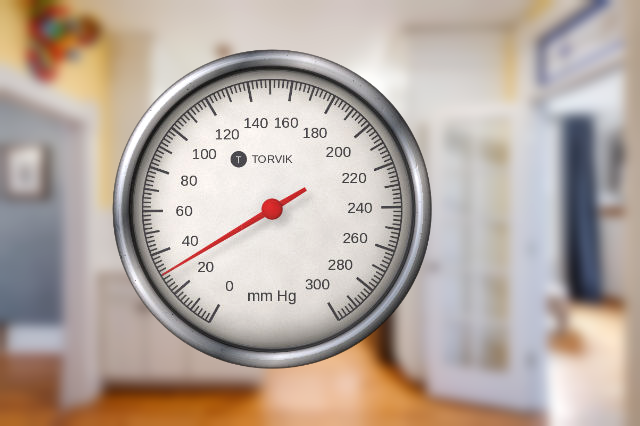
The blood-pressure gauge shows value=30 unit=mmHg
